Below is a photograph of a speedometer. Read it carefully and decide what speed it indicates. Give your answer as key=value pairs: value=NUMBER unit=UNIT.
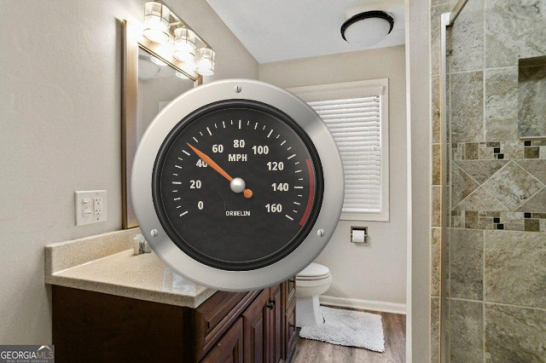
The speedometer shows value=45 unit=mph
